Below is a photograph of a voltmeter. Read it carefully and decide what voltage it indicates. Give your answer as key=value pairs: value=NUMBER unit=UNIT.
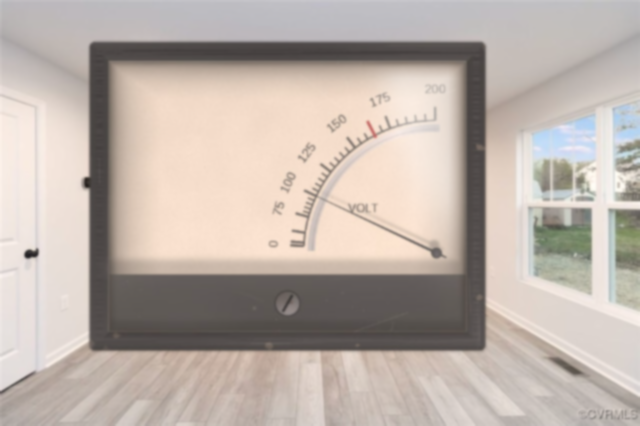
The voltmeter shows value=100 unit=V
